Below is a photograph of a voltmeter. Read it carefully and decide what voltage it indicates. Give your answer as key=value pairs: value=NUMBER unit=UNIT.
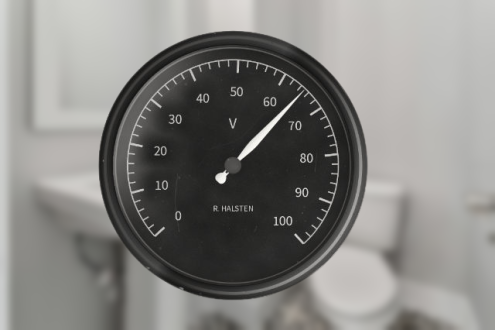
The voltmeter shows value=65 unit=V
